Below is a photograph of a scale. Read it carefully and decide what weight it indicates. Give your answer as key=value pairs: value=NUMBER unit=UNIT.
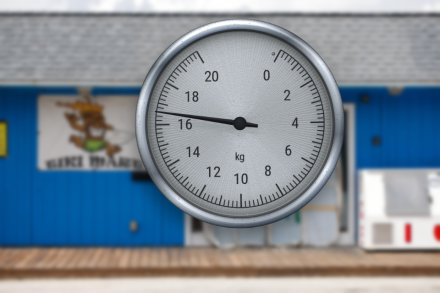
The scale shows value=16.6 unit=kg
